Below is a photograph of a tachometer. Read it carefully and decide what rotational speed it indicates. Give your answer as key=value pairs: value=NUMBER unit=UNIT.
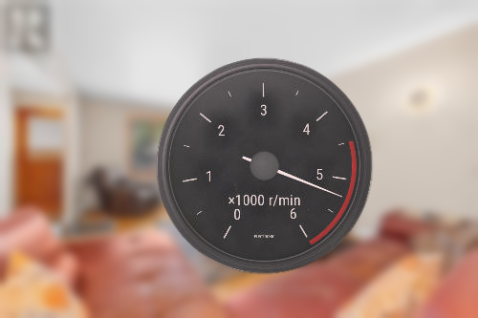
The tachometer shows value=5250 unit=rpm
